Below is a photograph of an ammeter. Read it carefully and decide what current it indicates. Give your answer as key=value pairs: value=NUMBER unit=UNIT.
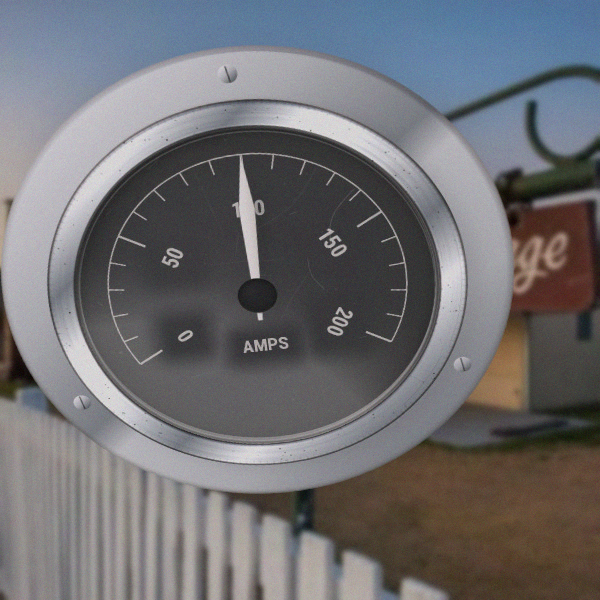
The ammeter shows value=100 unit=A
